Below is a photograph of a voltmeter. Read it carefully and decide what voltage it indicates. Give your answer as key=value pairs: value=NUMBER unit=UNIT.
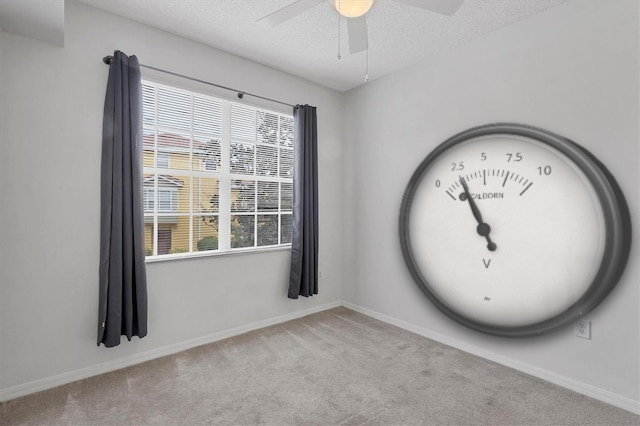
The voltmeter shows value=2.5 unit=V
